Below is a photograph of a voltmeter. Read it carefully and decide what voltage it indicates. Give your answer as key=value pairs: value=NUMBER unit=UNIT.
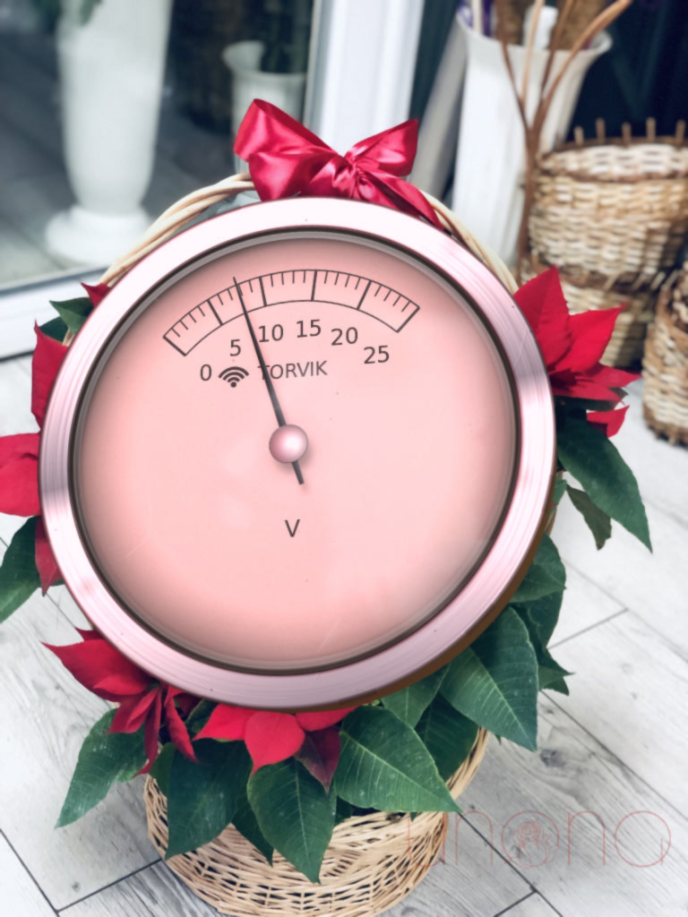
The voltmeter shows value=8 unit=V
